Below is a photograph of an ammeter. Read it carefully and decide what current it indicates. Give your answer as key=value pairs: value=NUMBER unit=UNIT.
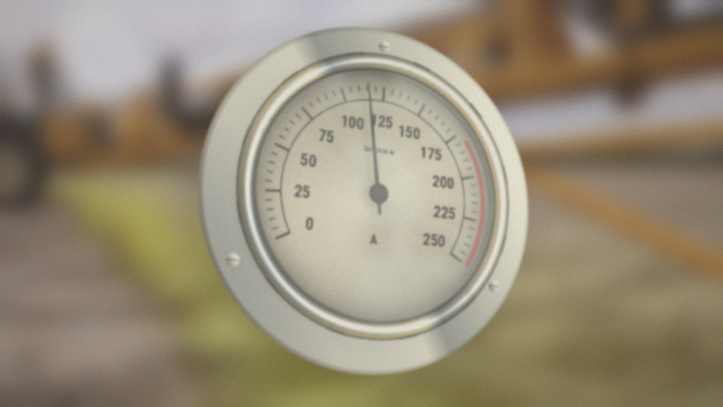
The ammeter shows value=115 unit=A
